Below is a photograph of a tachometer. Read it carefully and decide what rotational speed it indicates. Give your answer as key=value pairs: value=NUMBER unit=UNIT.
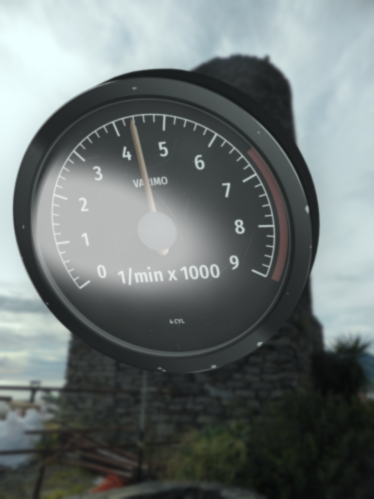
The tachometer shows value=4400 unit=rpm
